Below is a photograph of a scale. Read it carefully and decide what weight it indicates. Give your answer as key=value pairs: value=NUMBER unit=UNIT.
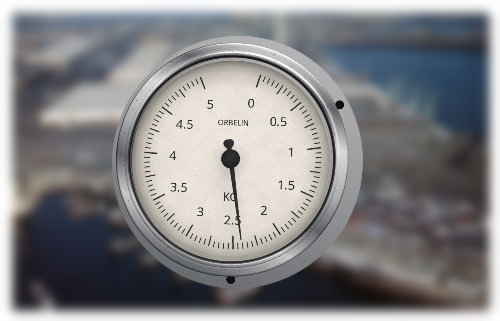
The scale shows value=2.4 unit=kg
